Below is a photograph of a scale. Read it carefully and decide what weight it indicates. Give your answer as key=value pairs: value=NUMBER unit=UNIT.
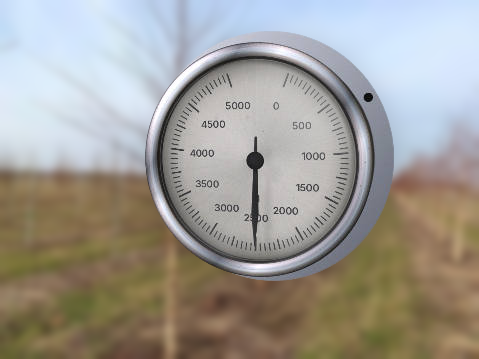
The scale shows value=2500 unit=g
